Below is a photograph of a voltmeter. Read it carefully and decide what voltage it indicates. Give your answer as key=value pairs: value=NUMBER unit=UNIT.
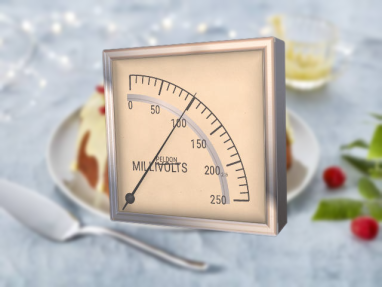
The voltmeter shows value=100 unit=mV
